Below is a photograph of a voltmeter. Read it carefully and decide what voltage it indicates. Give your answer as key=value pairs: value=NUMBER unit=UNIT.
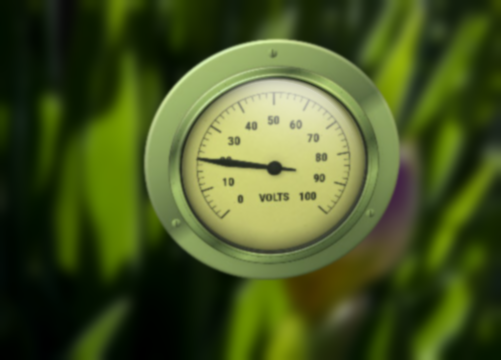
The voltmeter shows value=20 unit=V
